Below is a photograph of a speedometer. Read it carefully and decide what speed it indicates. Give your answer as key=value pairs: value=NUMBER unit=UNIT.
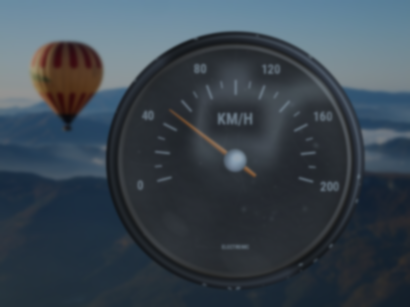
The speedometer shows value=50 unit=km/h
